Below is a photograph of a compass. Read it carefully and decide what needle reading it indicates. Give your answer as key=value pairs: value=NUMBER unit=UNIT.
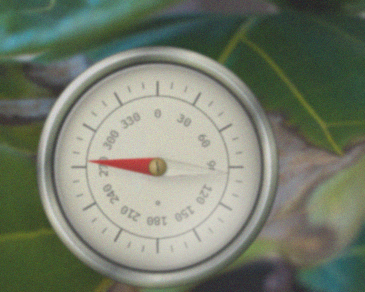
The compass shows value=275 unit=°
